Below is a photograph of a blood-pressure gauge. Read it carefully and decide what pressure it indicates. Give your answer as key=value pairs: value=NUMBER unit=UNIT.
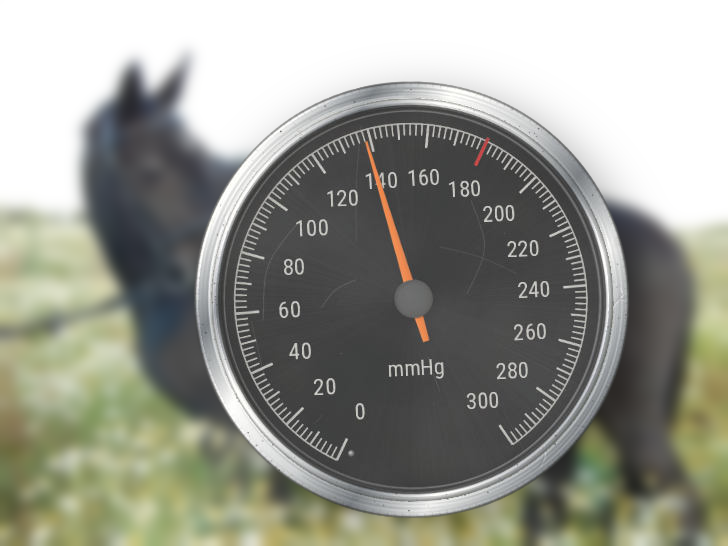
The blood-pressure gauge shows value=138 unit=mmHg
